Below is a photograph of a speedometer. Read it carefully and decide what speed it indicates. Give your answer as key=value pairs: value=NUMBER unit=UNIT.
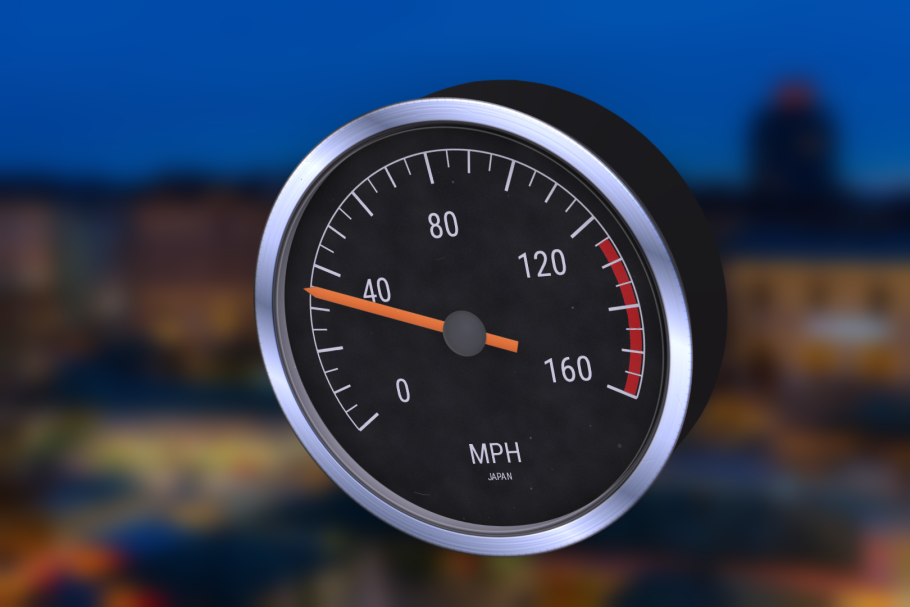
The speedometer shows value=35 unit=mph
